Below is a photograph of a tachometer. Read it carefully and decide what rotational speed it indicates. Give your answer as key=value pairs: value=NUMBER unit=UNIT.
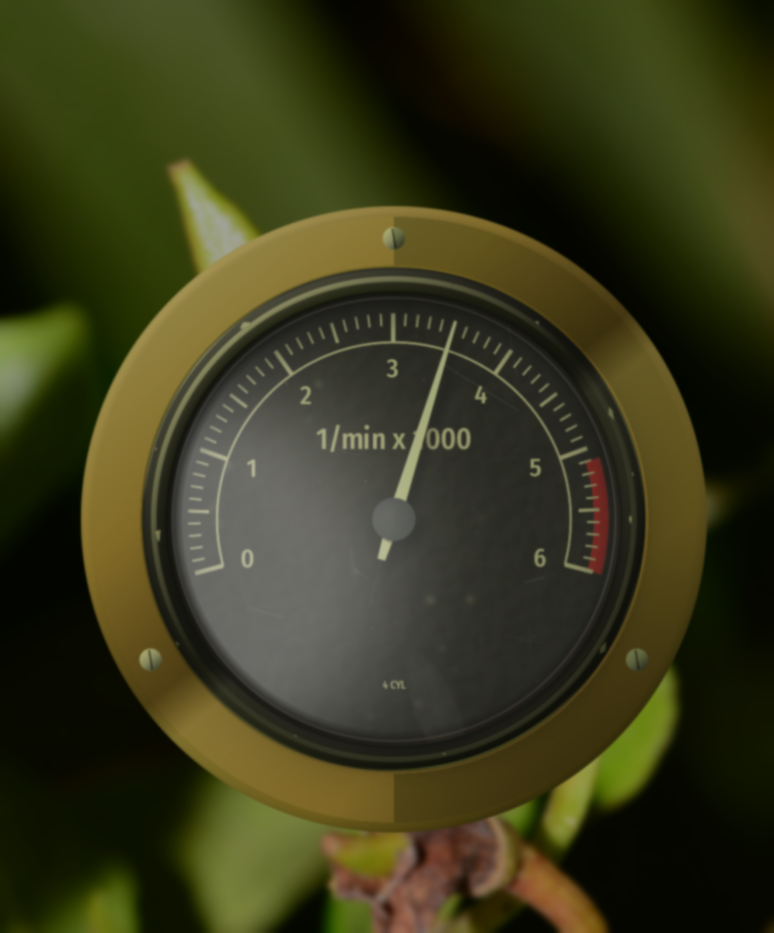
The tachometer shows value=3500 unit=rpm
